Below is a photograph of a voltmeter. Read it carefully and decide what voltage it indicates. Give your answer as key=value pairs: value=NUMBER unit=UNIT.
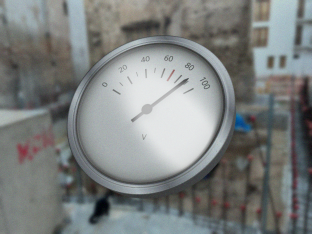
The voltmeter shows value=90 unit=V
